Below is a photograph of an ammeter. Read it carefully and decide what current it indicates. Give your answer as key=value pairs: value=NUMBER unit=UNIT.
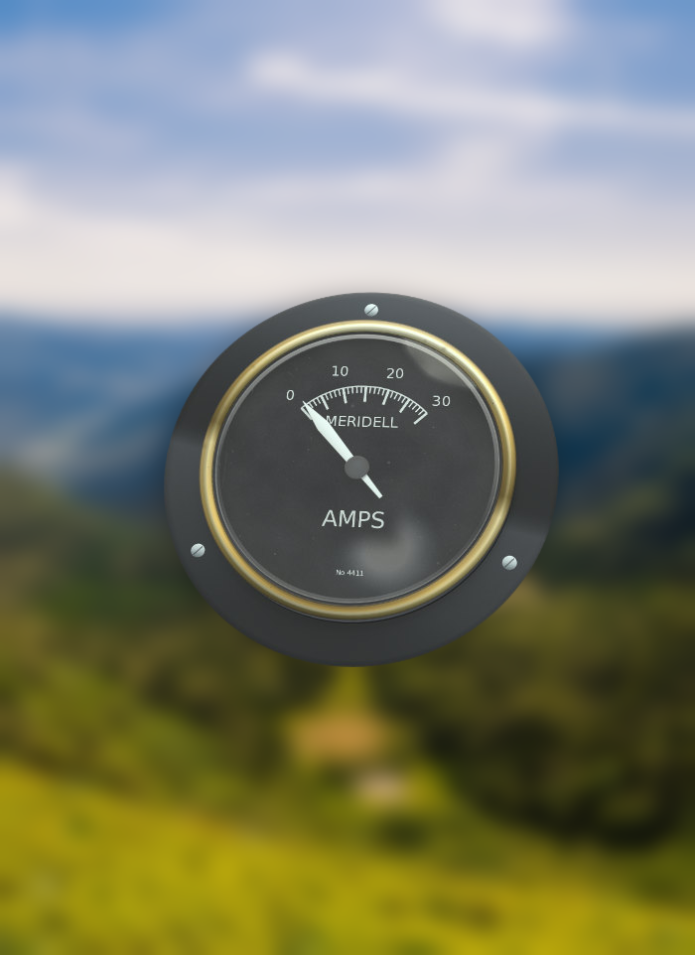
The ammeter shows value=1 unit=A
